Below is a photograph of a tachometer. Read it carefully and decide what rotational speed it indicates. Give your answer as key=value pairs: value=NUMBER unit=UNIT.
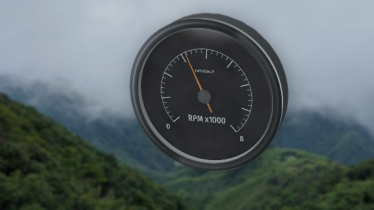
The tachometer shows value=3200 unit=rpm
